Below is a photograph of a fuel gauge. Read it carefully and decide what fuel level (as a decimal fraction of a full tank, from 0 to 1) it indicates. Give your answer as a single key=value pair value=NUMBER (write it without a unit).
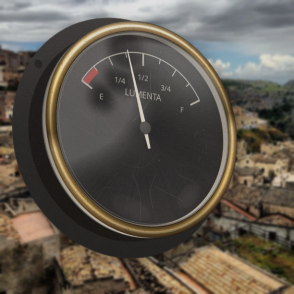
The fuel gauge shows value=0.375
